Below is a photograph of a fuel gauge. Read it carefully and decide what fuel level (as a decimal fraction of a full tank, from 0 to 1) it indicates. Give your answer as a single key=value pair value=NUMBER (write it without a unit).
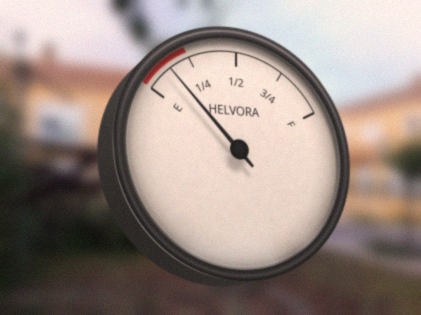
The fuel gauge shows value=0.125
